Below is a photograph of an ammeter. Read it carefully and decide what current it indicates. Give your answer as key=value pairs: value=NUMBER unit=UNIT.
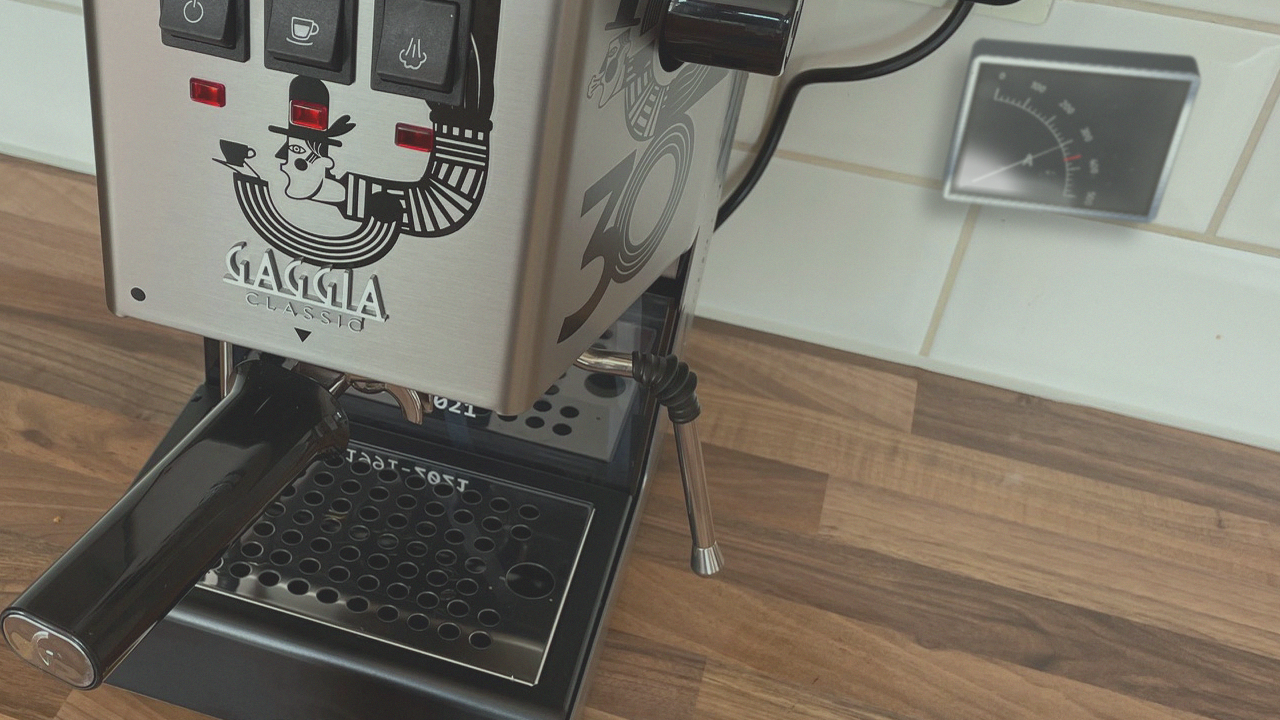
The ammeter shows value=300 unit=A
